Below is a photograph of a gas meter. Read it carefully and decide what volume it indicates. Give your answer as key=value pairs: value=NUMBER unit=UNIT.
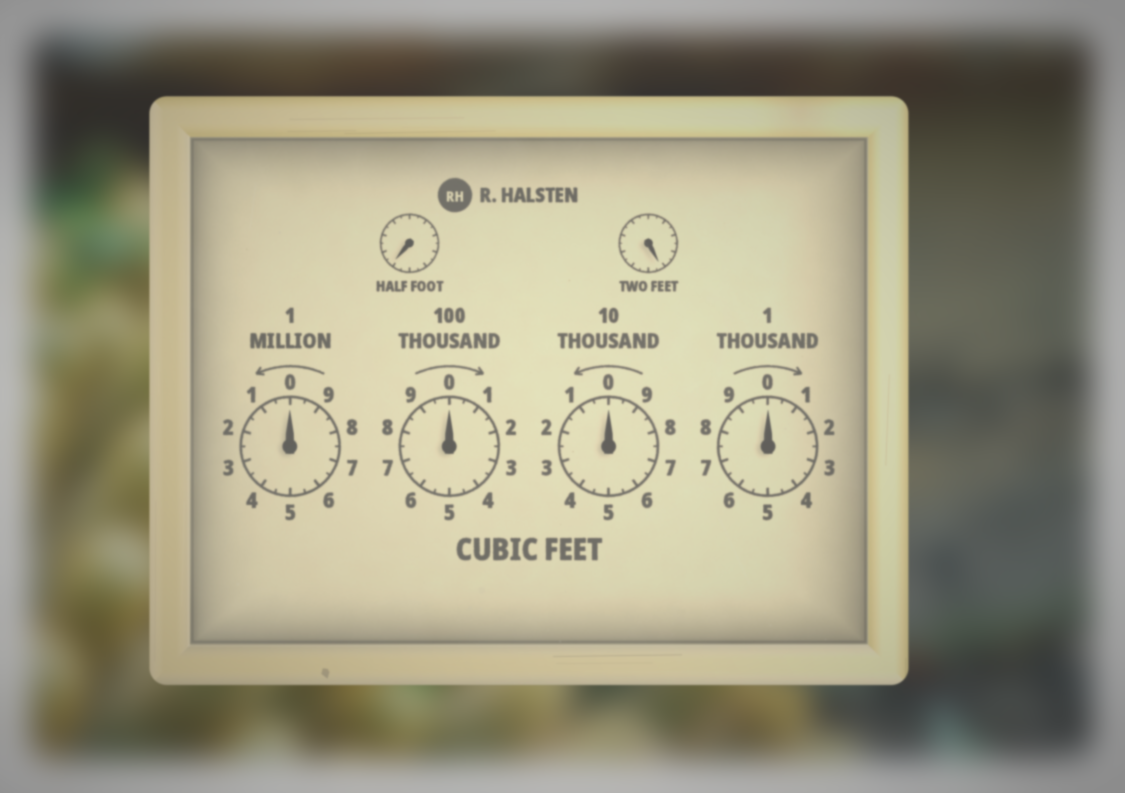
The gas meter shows value=0 unit=ft³
